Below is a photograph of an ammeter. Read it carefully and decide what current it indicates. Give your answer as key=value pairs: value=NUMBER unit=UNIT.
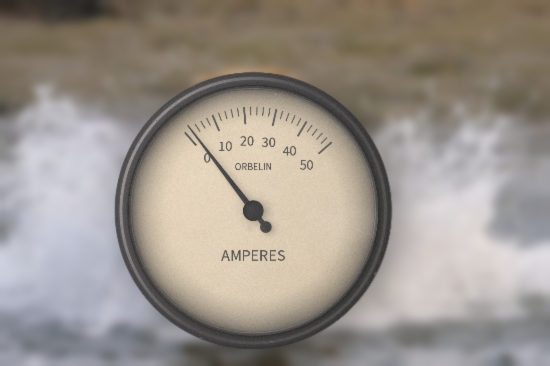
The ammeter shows value=2 unit=A
